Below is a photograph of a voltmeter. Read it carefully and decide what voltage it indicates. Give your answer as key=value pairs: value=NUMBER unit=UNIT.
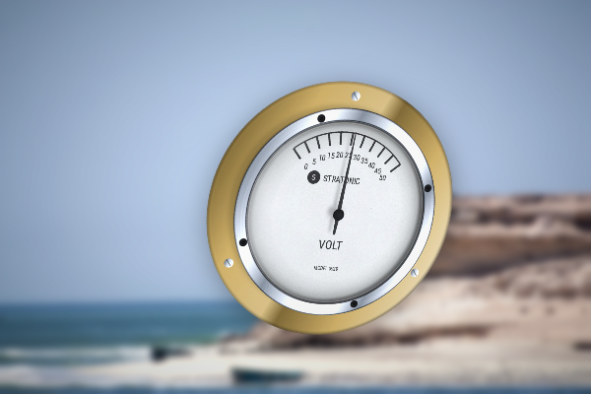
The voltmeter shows value=25 unit=V
